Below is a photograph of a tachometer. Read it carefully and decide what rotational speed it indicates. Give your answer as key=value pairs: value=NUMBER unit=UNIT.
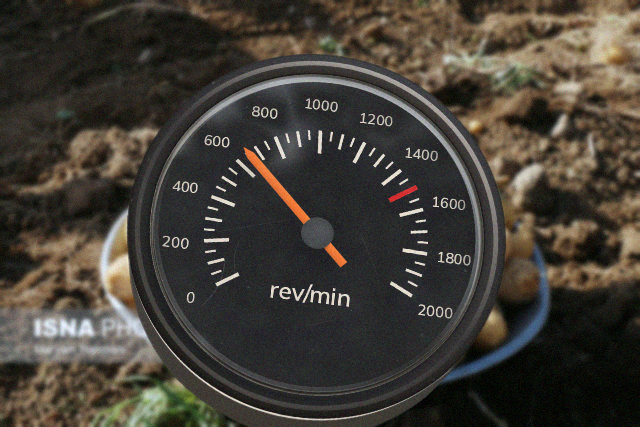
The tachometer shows value=650 unit=rpm
